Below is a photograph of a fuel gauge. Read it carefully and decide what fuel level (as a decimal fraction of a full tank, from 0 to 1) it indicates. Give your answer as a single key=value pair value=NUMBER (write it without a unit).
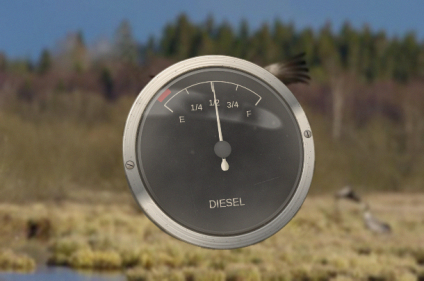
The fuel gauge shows value=0.5
